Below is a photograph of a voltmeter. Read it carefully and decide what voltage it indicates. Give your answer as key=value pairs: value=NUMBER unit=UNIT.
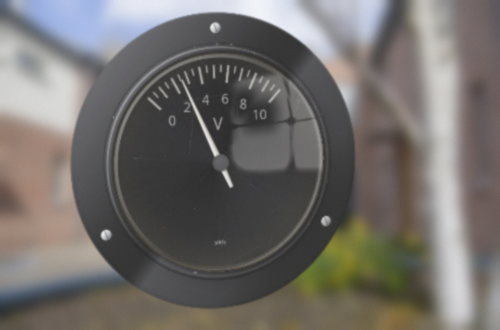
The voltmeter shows value=2.5 unit=V
